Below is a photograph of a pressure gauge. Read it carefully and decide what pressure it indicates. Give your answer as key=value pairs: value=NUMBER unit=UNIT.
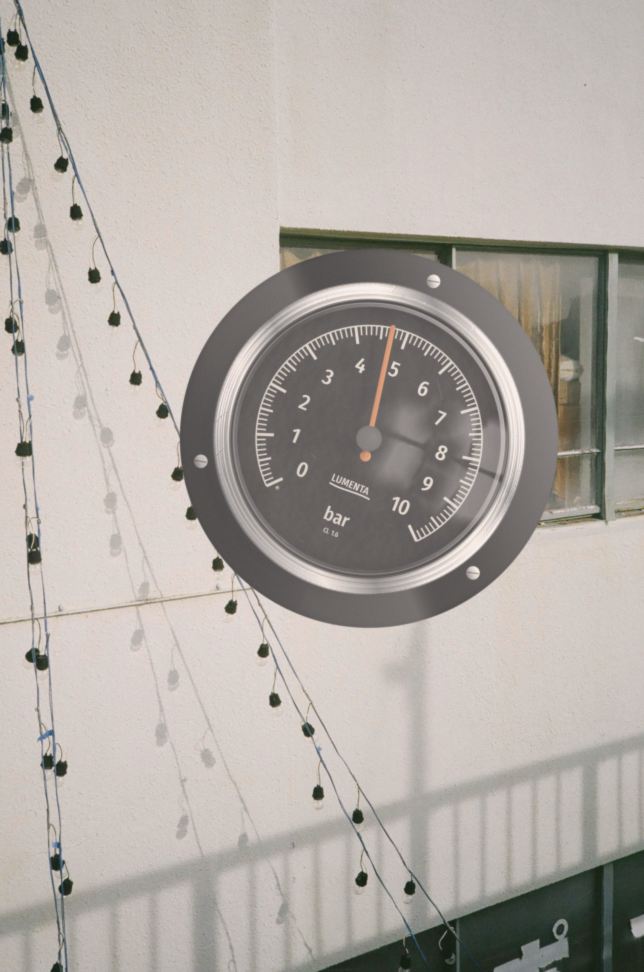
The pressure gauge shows value=4.7 unit=bar
